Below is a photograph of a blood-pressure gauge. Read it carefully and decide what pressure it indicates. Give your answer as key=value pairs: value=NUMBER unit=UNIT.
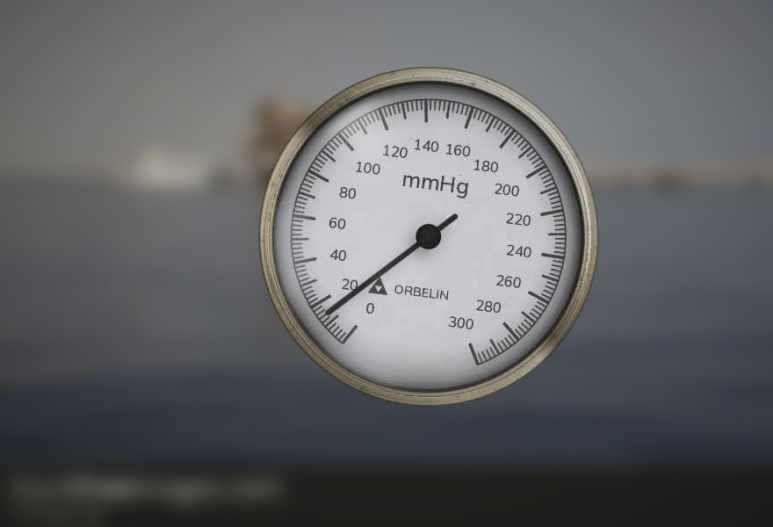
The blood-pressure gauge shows value=14 unit=mmHg
